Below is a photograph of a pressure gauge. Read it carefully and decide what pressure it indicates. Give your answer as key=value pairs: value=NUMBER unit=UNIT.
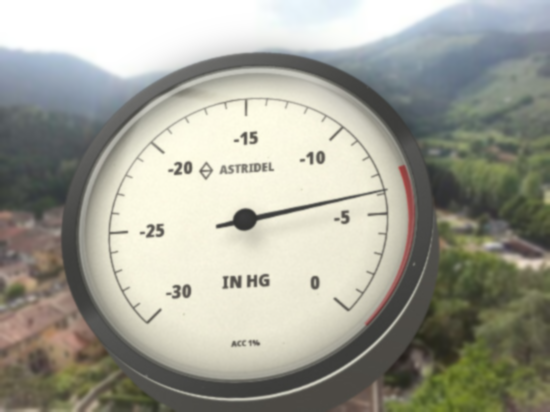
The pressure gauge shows value=-6 unit=inHg
